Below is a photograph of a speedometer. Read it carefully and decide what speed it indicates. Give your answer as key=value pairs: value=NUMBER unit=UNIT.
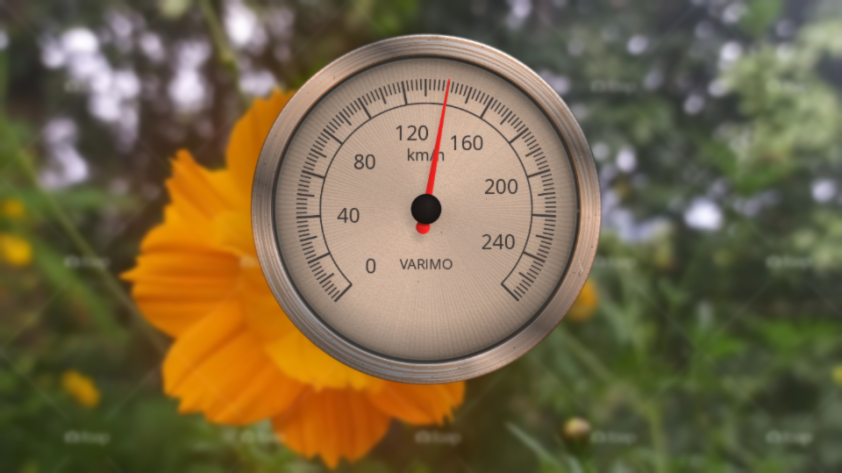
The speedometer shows value=140 unit=km/h
